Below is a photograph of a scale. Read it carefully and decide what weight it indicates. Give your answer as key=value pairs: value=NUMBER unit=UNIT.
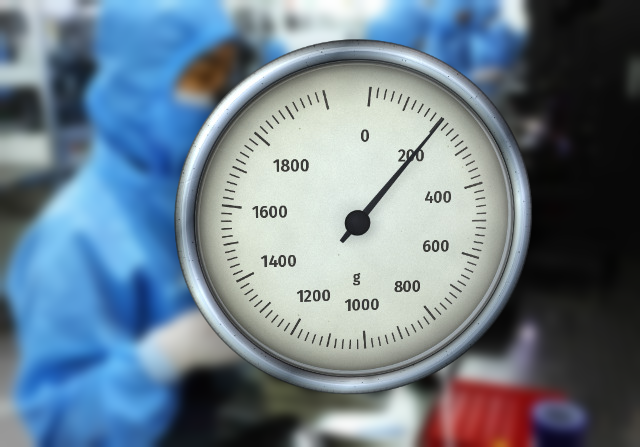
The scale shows value=200 unit=g
